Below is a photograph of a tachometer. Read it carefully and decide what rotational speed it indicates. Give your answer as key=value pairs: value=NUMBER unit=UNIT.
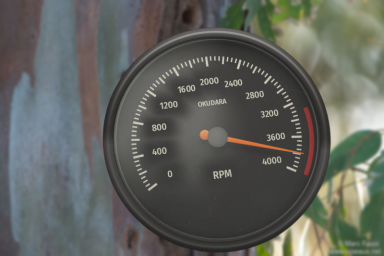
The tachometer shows value=3800 unit=rpm
